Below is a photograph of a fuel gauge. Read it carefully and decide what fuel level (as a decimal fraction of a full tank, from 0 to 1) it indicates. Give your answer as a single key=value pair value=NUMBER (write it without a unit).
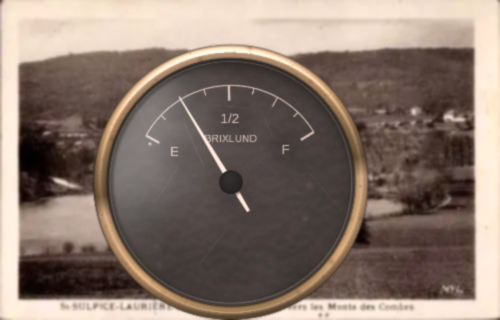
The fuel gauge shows value=0.25
